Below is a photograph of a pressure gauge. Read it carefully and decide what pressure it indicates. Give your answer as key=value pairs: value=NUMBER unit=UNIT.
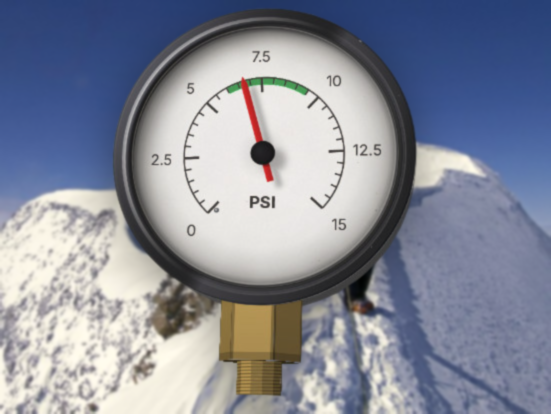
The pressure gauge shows value=6.75 unit=psi
